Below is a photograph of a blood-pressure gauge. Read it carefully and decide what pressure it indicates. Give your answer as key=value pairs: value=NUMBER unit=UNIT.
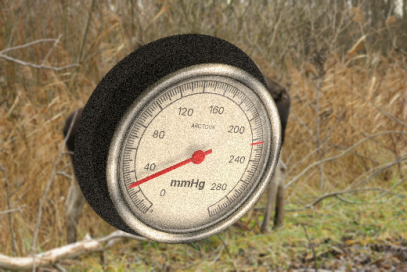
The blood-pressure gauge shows value=30 unit=mmHg
